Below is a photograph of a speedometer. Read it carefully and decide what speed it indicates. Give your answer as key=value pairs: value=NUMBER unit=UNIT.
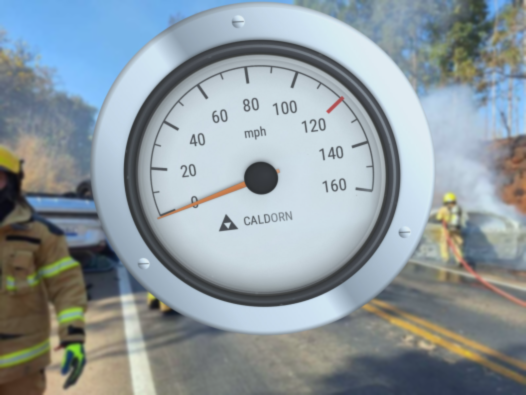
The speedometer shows value=0 unit=mph
